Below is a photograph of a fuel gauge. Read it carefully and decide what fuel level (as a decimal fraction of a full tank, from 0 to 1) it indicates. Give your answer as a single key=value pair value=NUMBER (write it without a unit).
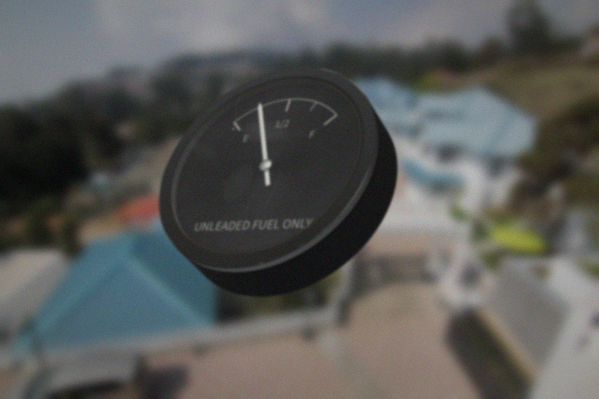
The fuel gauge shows value=0.25
